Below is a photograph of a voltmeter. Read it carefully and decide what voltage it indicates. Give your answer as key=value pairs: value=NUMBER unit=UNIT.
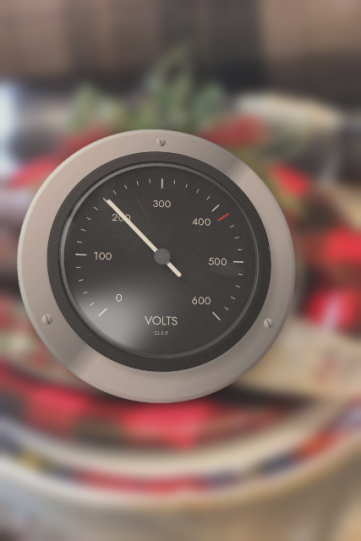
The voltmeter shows value=200 unit=V
